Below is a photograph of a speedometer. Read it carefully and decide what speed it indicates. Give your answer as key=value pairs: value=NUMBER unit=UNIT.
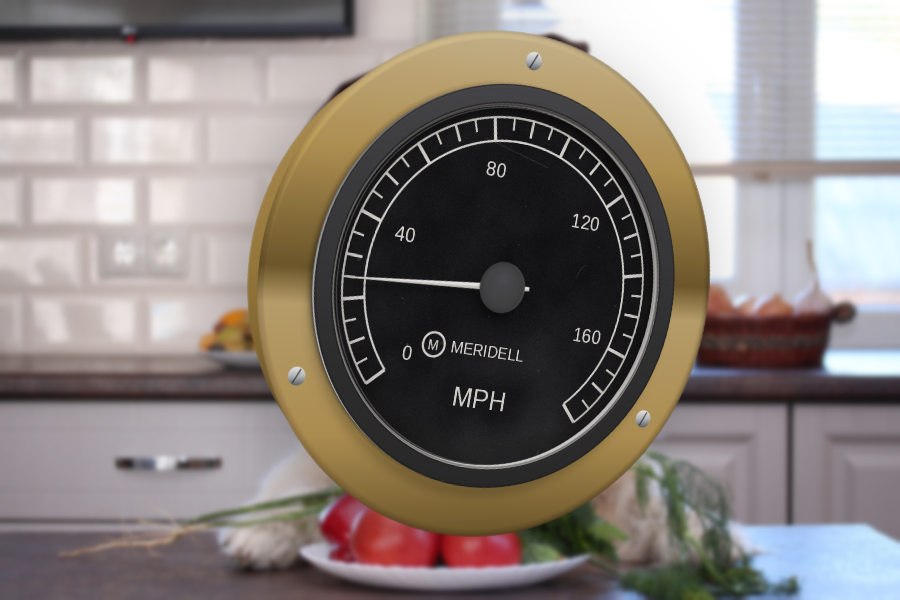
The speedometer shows value=25 unit=mph
